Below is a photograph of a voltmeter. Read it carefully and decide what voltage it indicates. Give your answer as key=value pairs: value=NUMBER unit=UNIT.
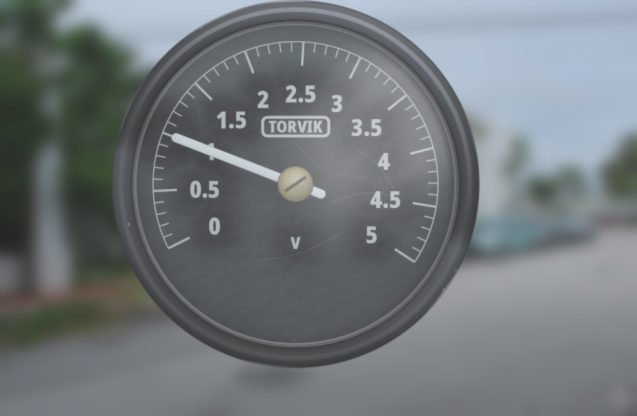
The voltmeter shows value=1 unit=V
